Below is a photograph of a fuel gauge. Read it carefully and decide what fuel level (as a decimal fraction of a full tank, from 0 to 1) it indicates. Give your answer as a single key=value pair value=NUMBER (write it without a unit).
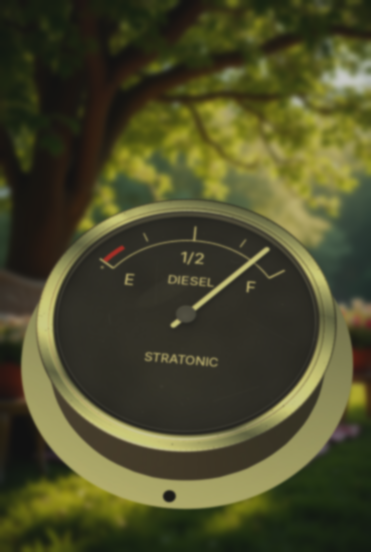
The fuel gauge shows value=0.875
